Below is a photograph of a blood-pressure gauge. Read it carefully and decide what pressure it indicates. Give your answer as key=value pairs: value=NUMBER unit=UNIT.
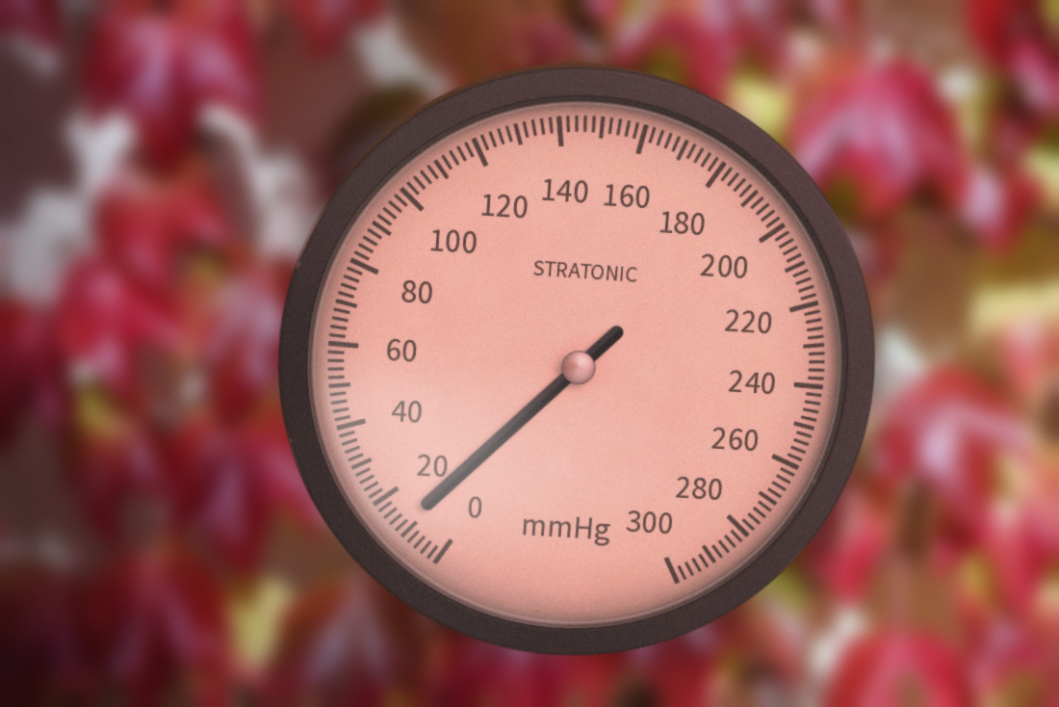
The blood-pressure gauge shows value=12 unit=mmHg
